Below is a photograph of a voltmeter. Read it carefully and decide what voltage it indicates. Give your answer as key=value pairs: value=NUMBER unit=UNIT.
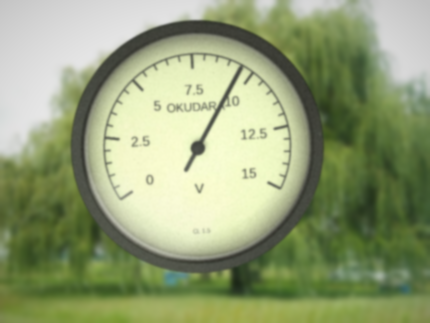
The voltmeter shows value=9.5 unit=V
